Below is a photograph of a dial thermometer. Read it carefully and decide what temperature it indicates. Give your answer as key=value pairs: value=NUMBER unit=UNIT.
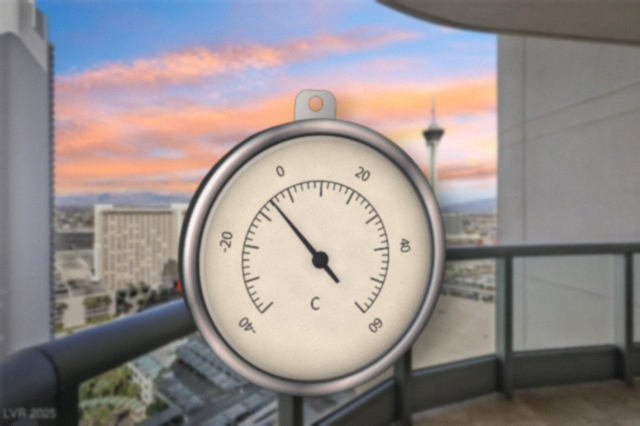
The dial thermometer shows value=-6 unit=°C
